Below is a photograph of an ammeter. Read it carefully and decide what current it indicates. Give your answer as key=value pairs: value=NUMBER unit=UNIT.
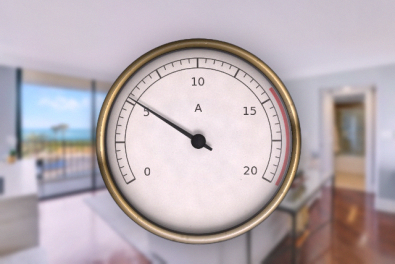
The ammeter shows value=5.25 unit=A
